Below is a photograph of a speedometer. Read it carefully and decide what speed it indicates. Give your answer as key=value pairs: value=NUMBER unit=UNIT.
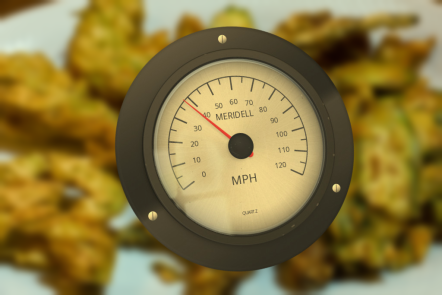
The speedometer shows value=37.5 unit=mph
